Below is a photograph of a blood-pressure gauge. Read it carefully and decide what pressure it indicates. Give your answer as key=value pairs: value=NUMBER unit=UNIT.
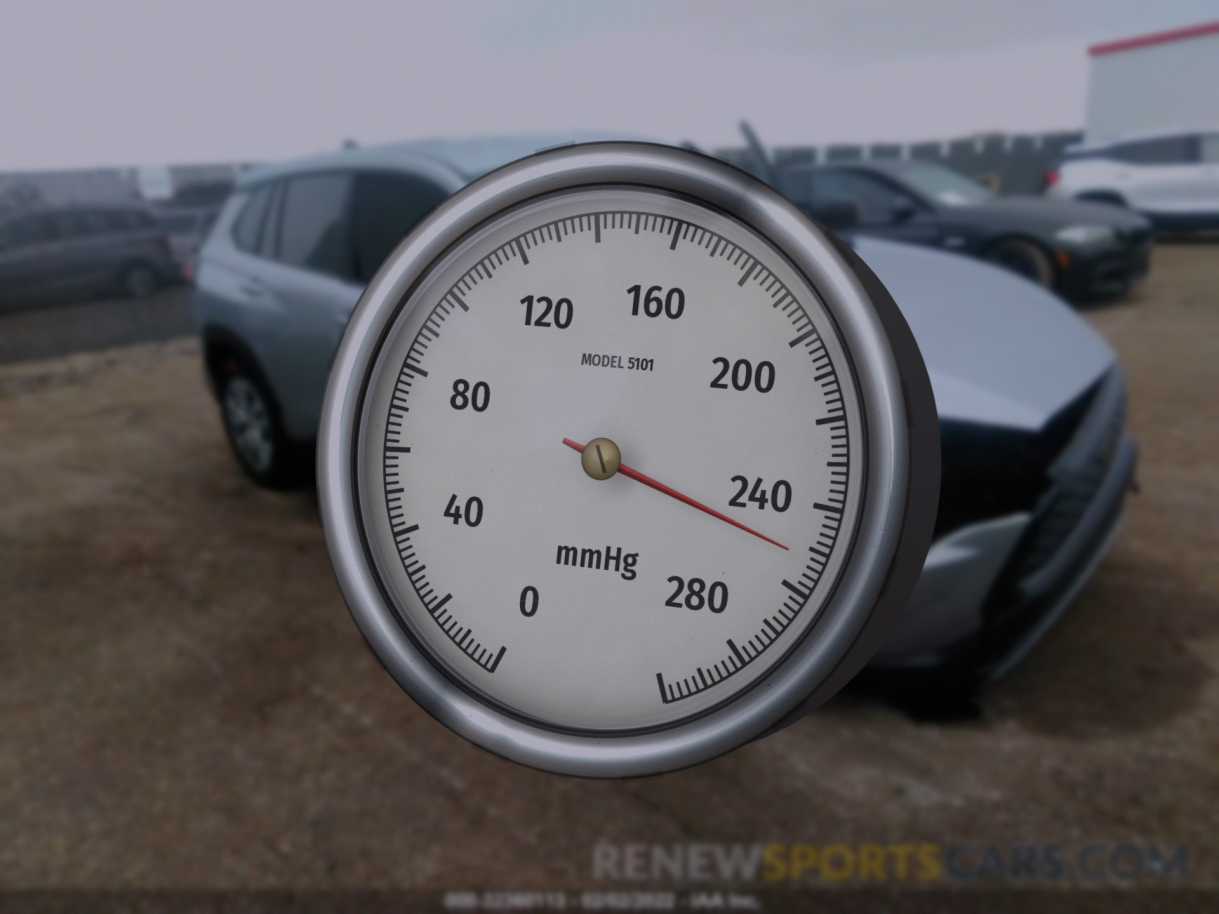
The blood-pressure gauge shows value=252 unit=mmHg
